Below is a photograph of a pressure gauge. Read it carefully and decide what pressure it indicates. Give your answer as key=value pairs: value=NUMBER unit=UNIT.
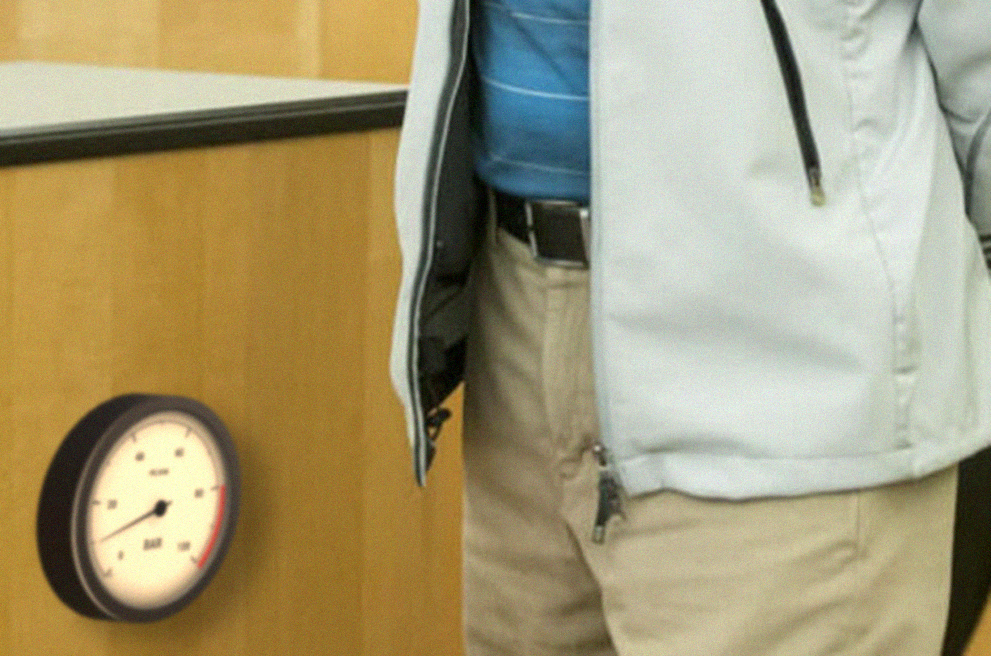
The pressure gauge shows value=10 unit=bar
